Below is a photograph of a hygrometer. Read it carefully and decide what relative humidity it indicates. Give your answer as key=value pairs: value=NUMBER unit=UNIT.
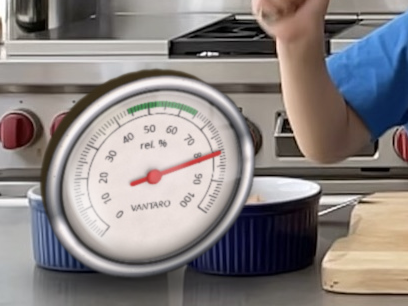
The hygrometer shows value=80 unit=%
